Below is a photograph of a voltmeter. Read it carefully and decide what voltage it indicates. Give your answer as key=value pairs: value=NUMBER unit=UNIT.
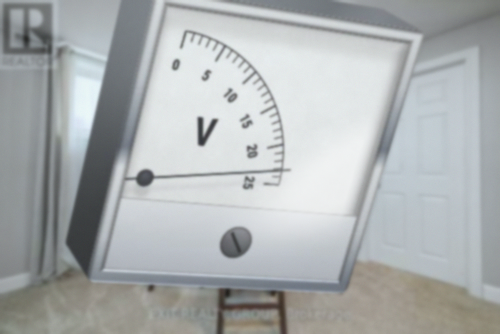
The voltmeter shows value=23 unit=V
